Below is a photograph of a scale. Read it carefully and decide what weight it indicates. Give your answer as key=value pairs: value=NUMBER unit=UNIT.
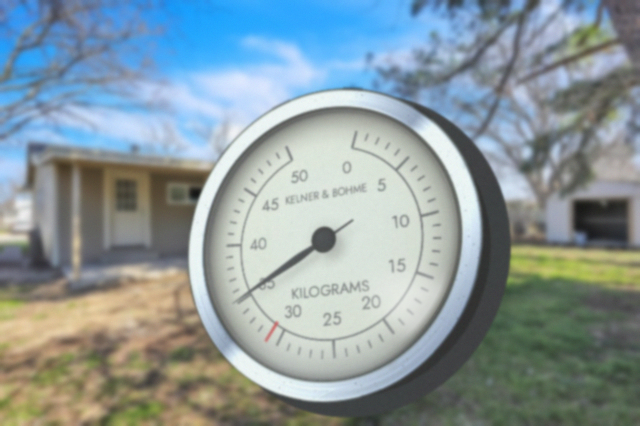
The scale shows value=35 unit=kg
